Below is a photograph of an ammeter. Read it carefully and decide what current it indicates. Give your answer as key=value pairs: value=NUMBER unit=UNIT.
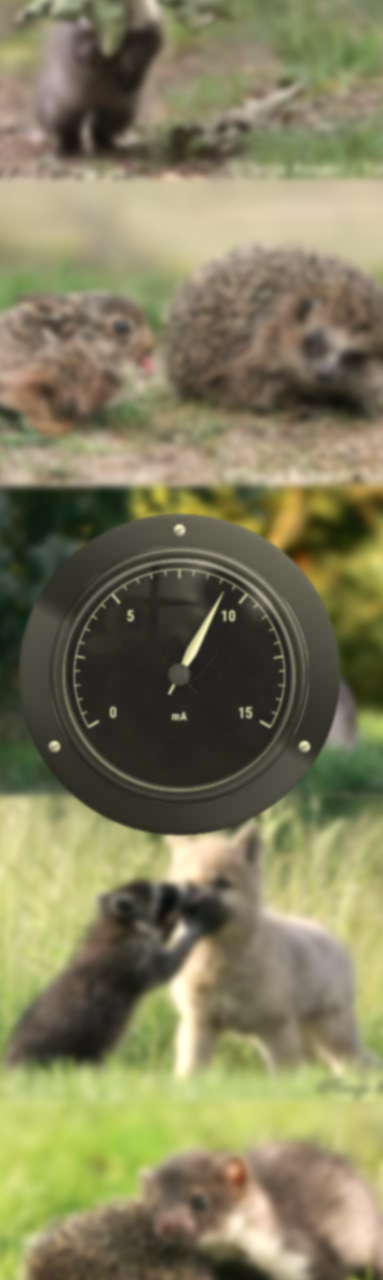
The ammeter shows value=9.25 unit=mA
